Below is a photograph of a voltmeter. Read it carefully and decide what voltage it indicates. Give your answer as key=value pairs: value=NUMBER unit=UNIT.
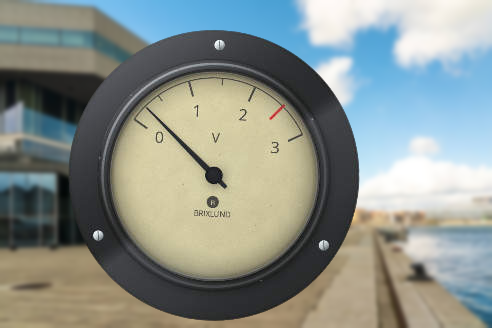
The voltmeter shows value=0.25 unit=V
